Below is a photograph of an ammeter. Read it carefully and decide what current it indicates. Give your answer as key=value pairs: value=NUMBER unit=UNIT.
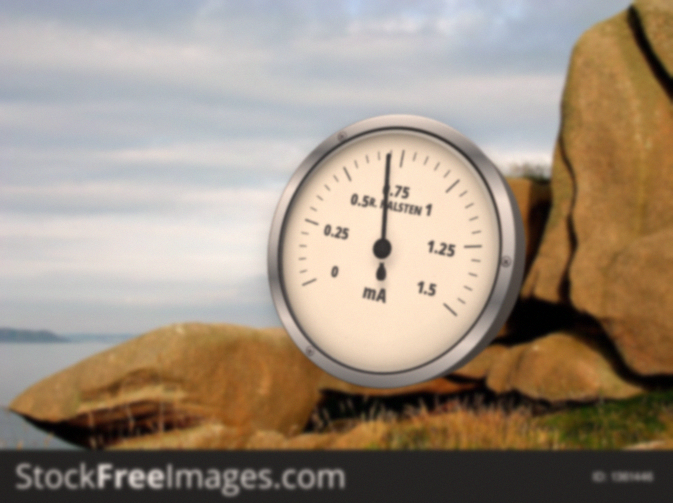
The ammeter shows value=0.7 unit=mA
